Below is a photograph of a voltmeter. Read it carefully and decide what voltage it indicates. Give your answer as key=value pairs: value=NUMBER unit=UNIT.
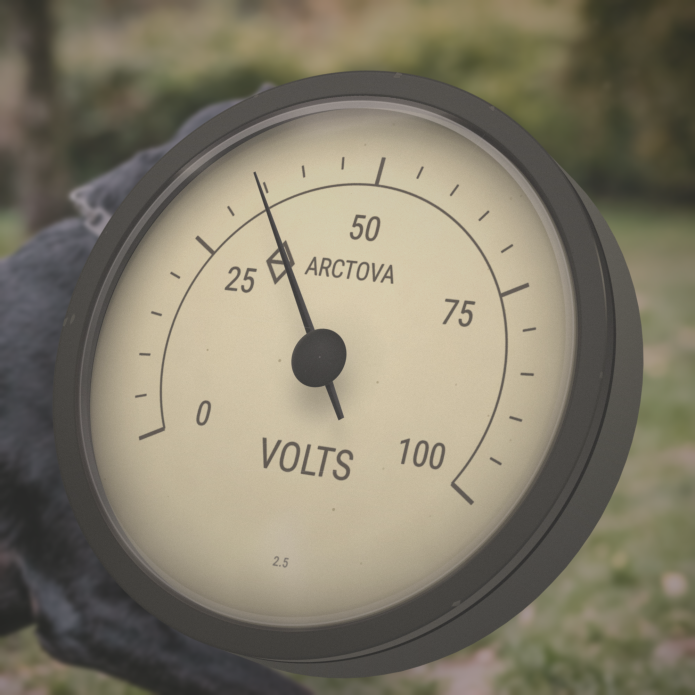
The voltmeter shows value=35 unit=V
